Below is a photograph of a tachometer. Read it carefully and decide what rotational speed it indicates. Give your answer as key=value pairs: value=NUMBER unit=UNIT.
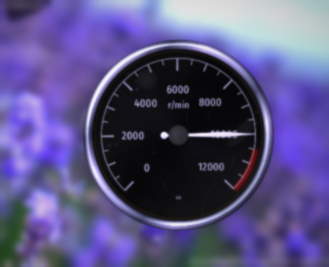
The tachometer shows value=10000 unit=rpm
